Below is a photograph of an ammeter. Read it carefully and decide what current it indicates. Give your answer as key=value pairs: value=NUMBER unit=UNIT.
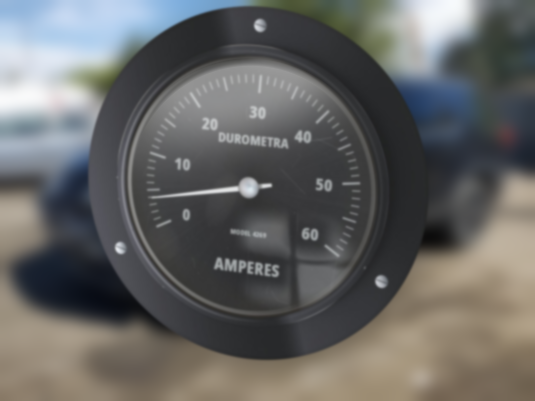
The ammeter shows value=4 unit=A
